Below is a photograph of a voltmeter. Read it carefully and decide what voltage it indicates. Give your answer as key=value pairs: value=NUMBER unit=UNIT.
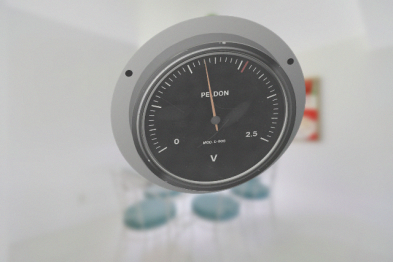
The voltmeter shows value=1.15 unit=V
